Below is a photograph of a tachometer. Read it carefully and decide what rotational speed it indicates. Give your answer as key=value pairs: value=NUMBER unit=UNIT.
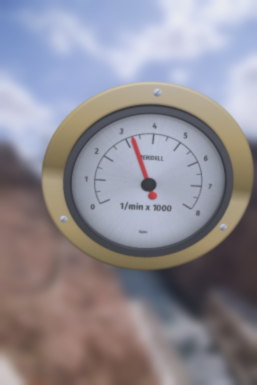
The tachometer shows value=3250 unit=rpm
